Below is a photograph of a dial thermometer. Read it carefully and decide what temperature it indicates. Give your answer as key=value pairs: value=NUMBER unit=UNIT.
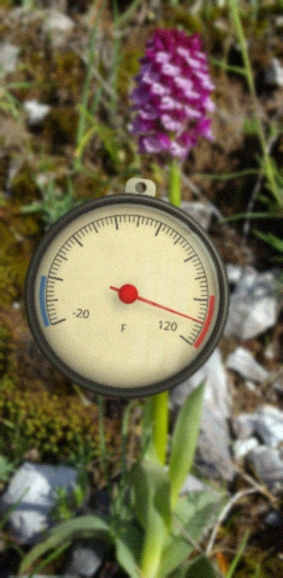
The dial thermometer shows value=110 unit=°F
